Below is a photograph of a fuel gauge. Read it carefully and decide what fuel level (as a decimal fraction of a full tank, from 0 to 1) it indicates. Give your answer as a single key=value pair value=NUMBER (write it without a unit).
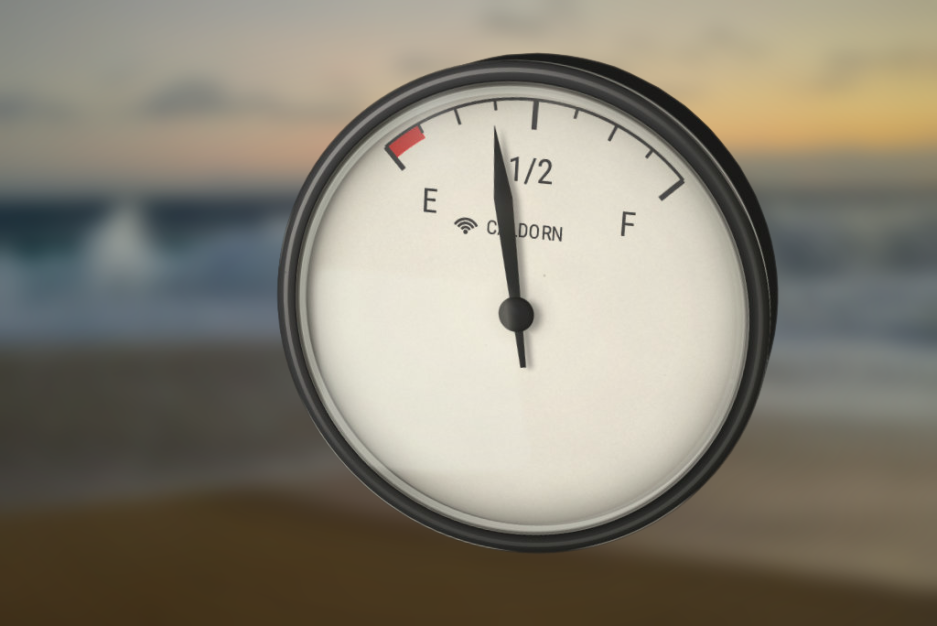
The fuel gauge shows value=0.375
